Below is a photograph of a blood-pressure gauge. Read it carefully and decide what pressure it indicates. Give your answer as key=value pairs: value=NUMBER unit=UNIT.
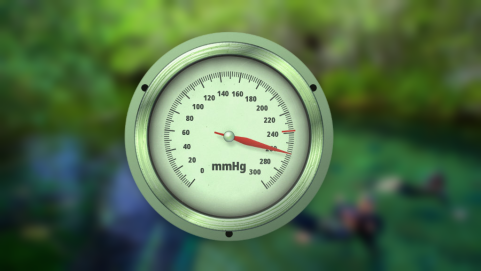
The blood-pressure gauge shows value=260 unit=mmHg
